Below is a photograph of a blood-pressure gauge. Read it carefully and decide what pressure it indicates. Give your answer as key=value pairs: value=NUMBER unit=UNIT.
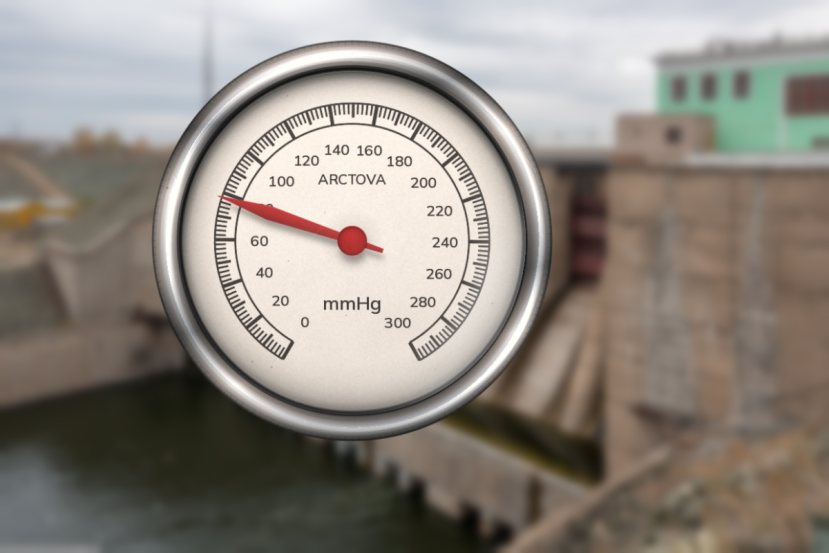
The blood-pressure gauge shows value=78 unit=mmHg
